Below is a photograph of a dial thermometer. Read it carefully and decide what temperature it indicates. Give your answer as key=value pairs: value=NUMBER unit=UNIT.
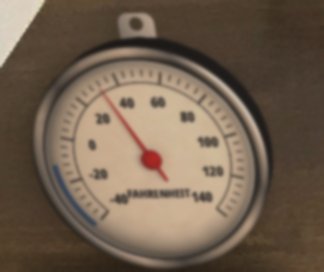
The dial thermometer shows value=32 unit=°F
